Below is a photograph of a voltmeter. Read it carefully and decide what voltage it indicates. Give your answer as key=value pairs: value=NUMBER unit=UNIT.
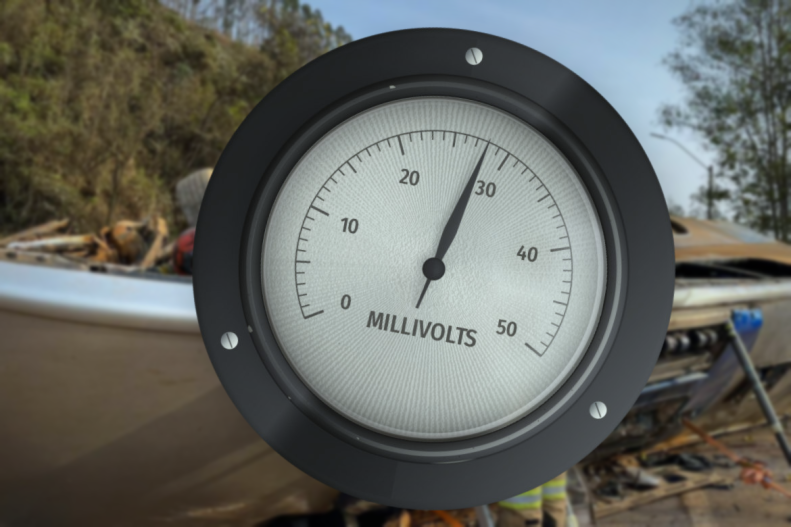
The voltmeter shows value=28 unit=mV
